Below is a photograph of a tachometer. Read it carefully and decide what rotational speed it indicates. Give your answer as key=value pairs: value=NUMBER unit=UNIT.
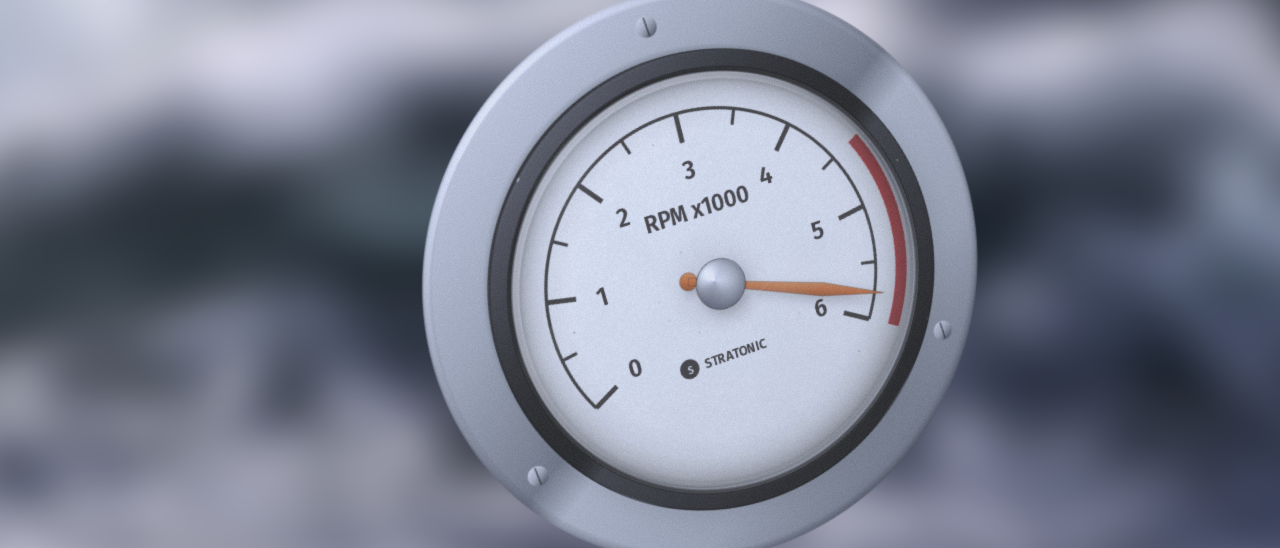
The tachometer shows value=5750 unit=rpm
